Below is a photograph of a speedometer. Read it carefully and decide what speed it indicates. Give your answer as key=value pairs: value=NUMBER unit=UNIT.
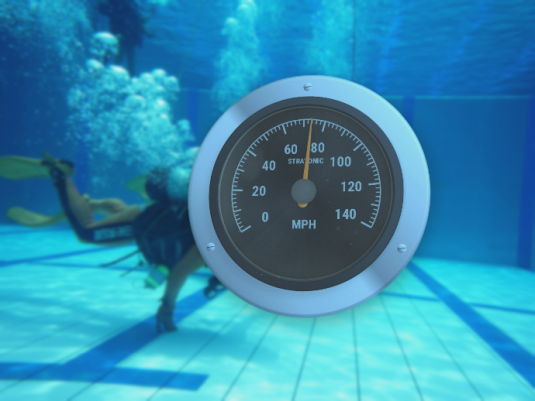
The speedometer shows value=74 unit=mph
